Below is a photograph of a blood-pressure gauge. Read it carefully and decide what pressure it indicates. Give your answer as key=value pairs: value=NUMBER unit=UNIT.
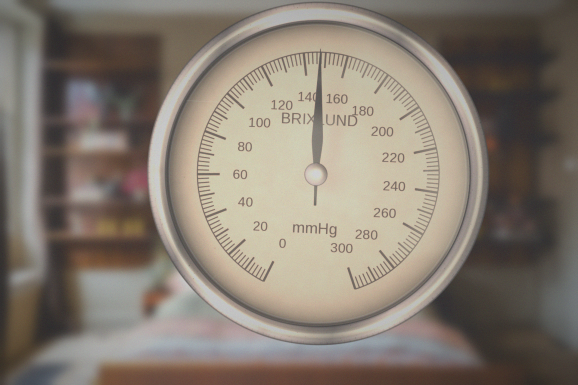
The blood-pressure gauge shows value=148 unit=mmHg
